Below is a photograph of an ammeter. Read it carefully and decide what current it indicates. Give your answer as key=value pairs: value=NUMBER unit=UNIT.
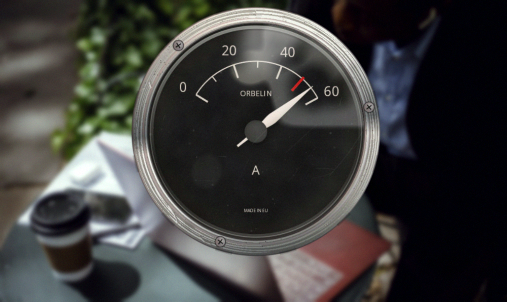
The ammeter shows value=55 unit=A
